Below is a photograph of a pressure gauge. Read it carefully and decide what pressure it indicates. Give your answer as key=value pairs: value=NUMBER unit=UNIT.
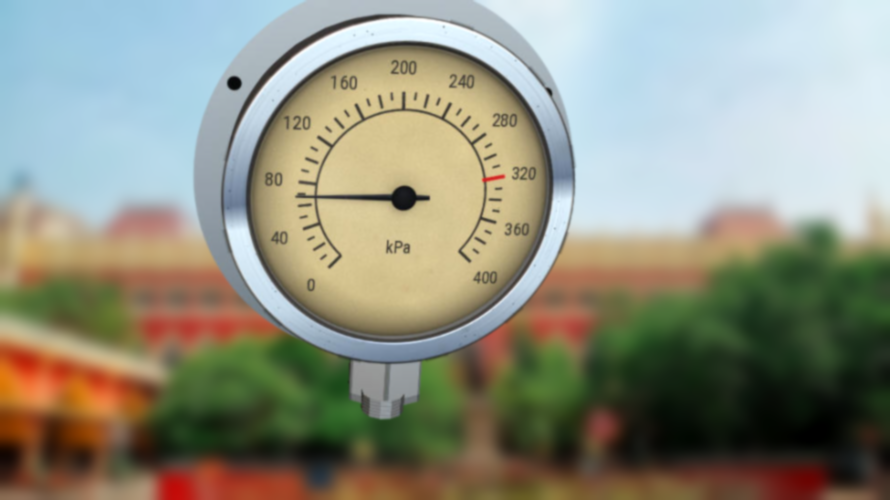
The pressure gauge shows value=70 unit=kPa
